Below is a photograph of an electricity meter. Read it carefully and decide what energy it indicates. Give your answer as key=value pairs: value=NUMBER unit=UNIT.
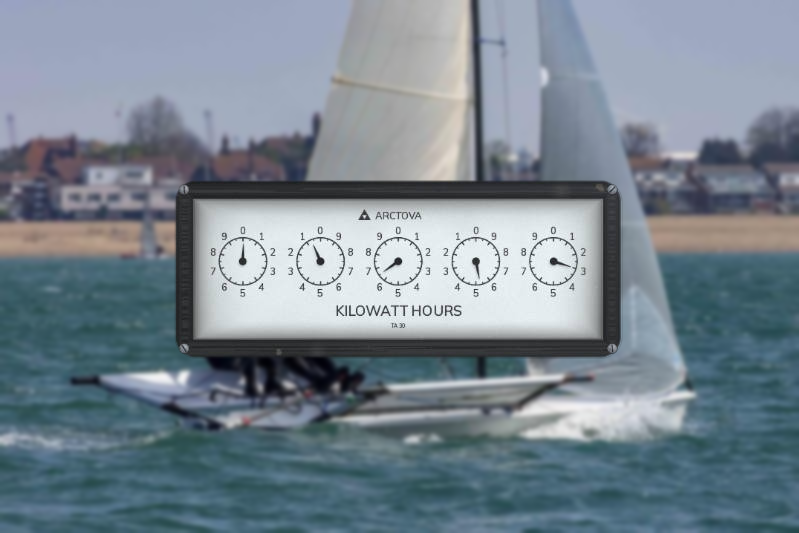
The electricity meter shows value=653 unit=kWh
